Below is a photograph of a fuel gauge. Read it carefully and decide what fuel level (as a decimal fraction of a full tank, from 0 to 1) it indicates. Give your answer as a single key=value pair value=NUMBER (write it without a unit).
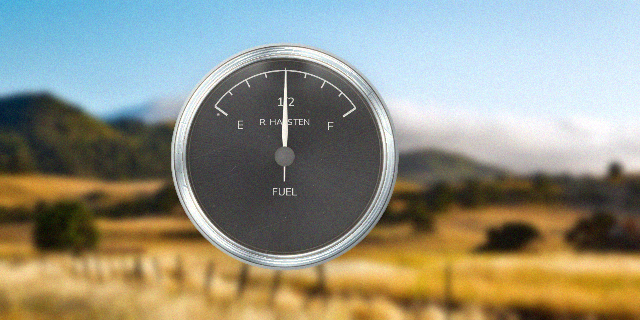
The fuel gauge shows value=0.5
